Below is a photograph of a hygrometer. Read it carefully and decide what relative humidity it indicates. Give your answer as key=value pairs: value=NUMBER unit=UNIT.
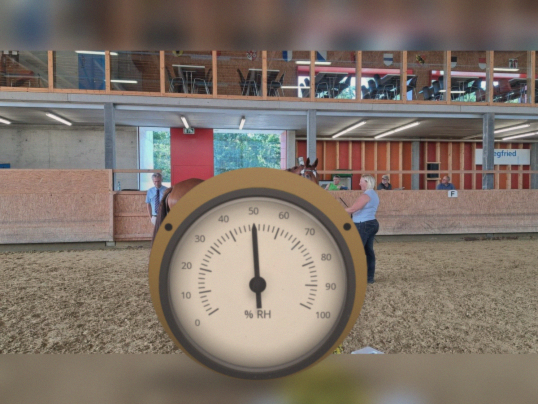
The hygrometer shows value=50 unit=%
